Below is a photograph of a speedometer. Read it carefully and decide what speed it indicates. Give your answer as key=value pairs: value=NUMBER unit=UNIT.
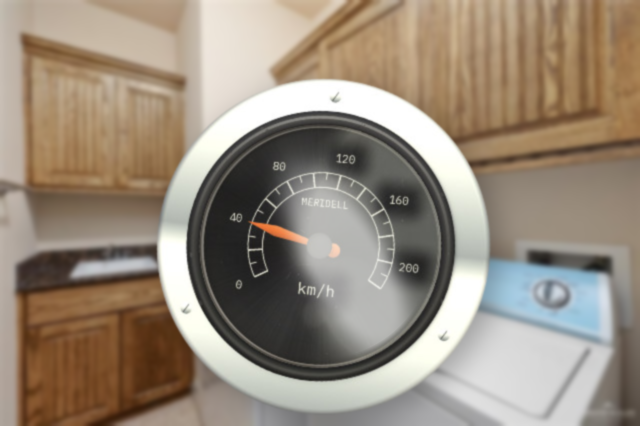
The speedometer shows value=40 unit=km/h
